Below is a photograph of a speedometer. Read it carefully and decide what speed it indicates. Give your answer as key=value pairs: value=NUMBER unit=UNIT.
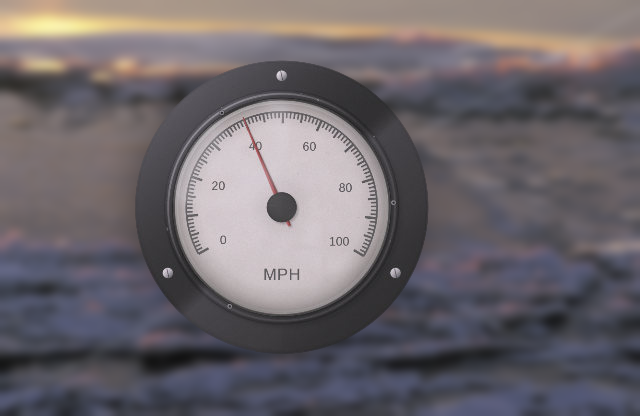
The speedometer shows value=40 unit=mph
